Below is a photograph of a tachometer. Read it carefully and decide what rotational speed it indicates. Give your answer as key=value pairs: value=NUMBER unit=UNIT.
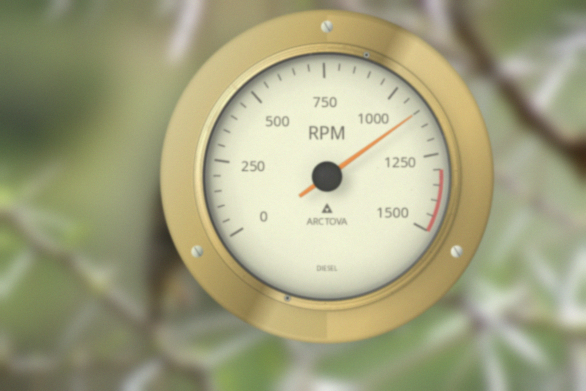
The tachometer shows value=1100 unit=rpm
